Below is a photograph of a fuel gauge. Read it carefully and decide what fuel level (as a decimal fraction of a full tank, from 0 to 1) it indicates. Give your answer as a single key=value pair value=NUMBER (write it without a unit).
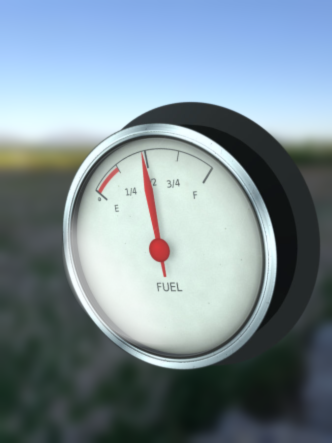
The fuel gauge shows value=0.5
